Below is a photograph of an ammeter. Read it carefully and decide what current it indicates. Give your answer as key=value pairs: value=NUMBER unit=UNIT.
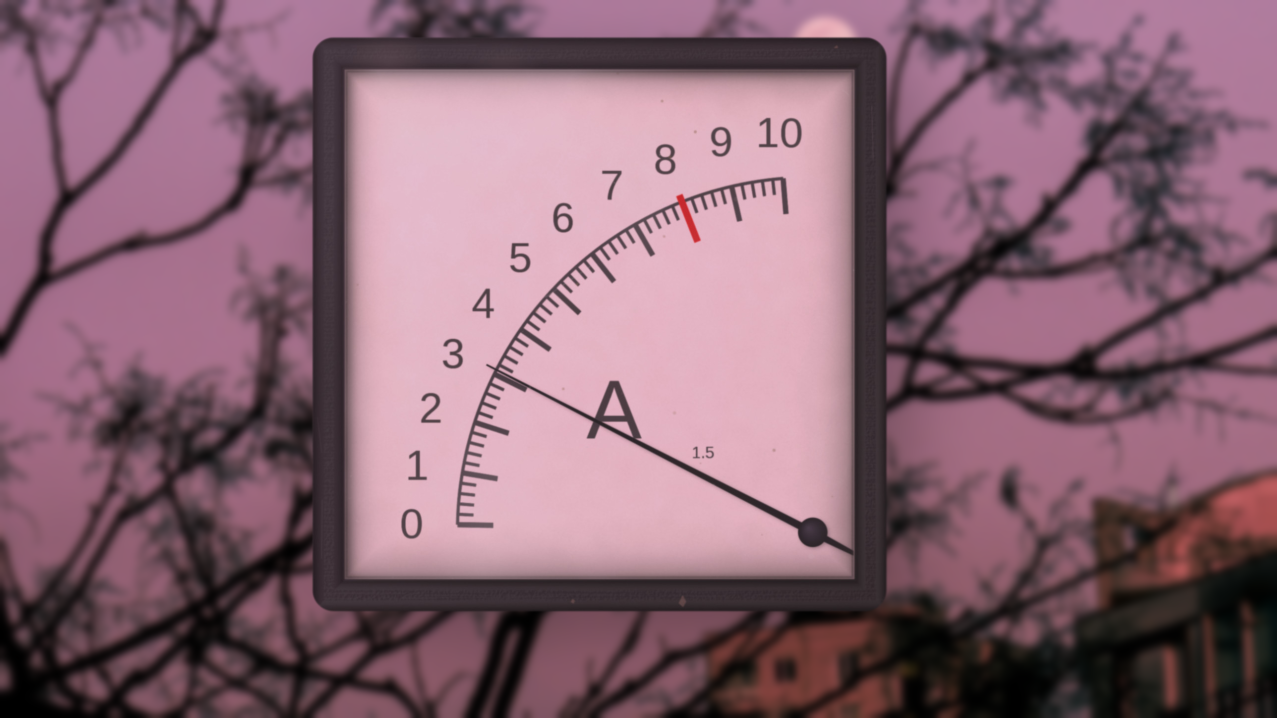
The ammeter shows value=3.1 unit=A
